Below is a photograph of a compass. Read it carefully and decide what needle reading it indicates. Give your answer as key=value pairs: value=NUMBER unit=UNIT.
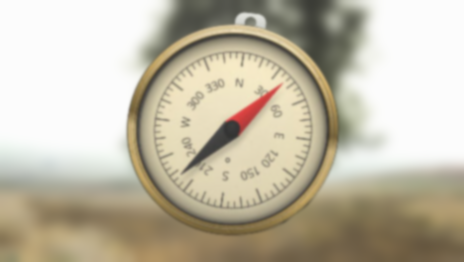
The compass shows value=40 unit=°
